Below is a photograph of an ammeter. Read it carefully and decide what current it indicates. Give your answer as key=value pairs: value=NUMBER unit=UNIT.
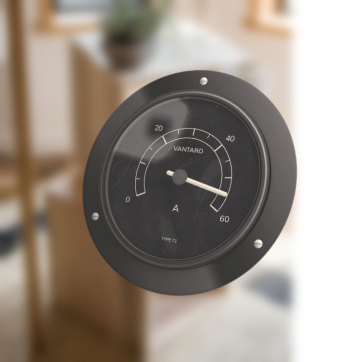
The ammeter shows value=55 unit=A
